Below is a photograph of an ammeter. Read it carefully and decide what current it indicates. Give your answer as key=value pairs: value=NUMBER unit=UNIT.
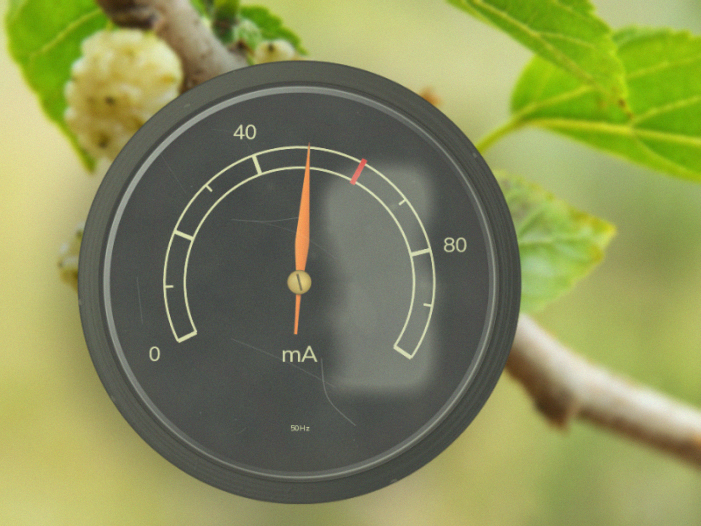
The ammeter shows value=50 unit=mA
